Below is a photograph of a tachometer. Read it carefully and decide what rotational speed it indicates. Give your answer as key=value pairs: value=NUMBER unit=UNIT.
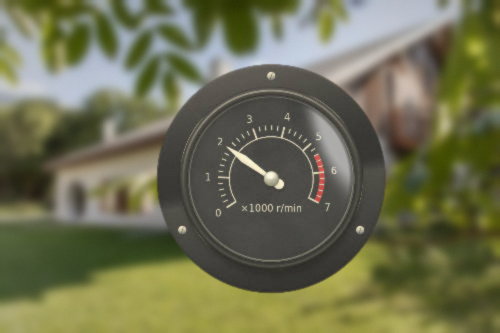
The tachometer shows value=2000 unit=rpm
